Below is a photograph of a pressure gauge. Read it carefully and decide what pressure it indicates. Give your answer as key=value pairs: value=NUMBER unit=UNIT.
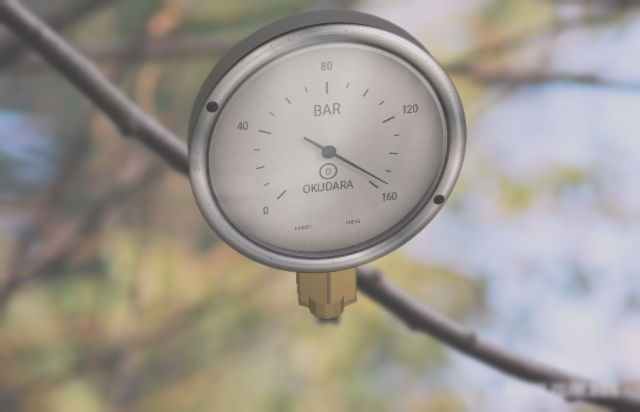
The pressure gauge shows value=155 unit=bar
